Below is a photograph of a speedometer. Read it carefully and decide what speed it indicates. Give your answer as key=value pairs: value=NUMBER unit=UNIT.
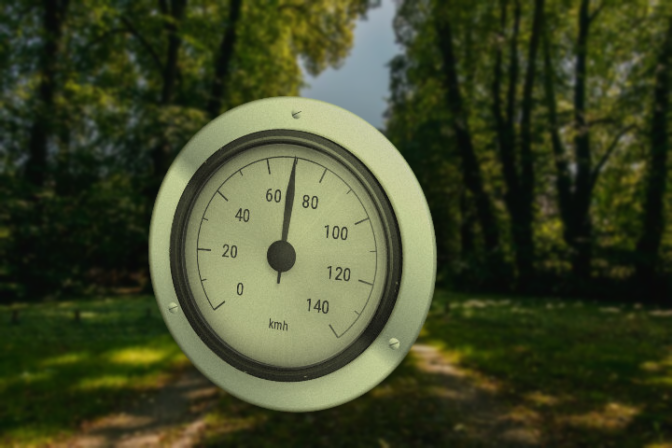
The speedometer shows value=70 unit=km/h
